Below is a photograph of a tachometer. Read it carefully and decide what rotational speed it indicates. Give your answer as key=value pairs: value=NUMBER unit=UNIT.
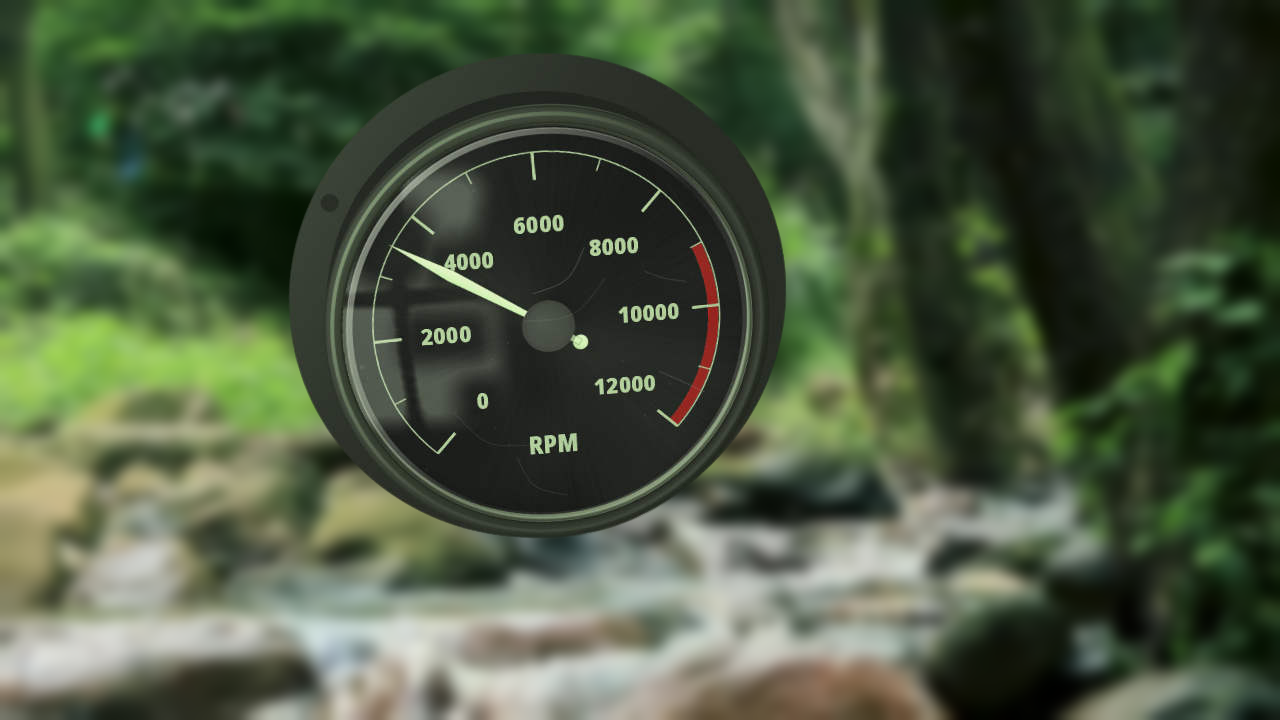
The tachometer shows value=3500 unit=rpm
